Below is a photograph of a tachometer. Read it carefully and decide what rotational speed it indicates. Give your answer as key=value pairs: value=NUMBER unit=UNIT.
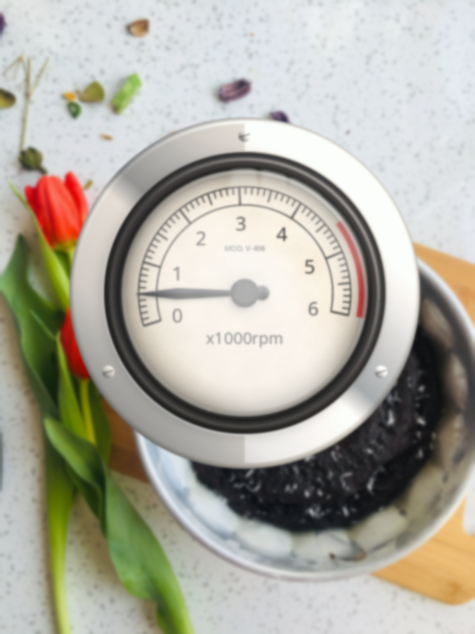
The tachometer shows value=500 unit=rpm
